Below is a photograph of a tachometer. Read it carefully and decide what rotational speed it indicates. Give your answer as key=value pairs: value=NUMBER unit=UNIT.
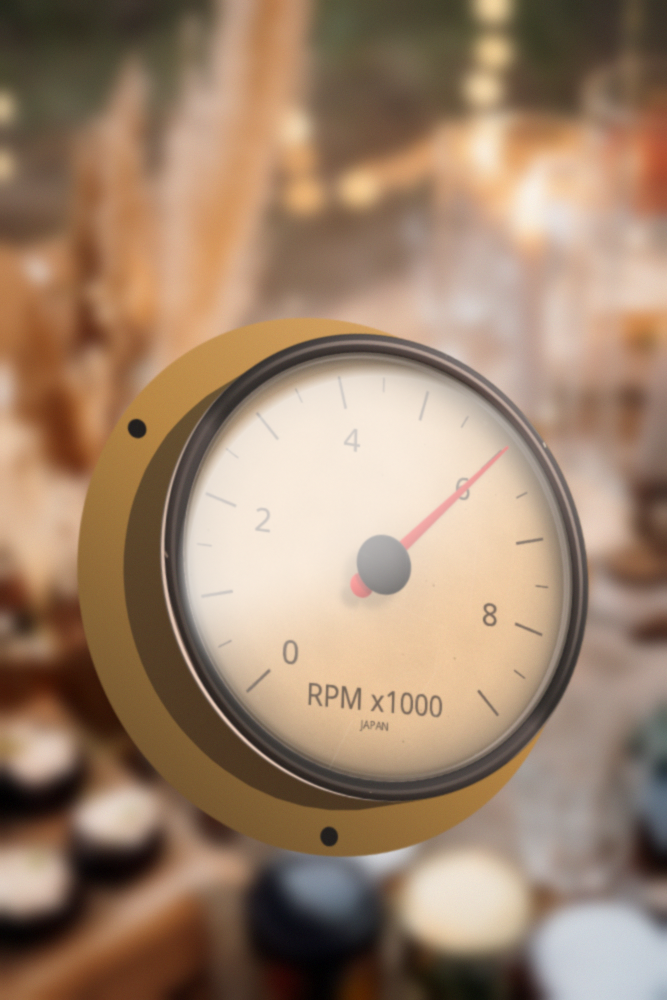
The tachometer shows value=6000 unit=rpm
